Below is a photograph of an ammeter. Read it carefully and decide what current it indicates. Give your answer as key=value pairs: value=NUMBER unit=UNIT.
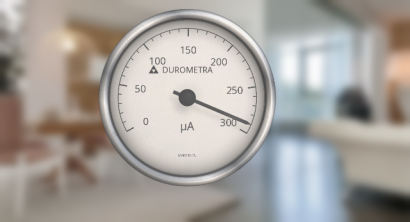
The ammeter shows value=290 unit=µA
